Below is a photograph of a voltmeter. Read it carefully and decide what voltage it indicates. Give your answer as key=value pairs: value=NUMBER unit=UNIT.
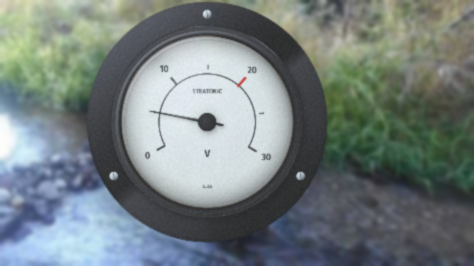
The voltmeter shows value=5 unit=V
